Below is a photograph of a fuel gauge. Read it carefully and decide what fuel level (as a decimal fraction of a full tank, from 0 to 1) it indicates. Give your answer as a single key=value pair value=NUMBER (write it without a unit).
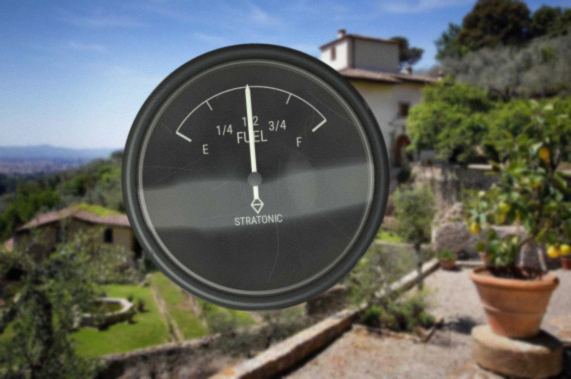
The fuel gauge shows value=0.5
